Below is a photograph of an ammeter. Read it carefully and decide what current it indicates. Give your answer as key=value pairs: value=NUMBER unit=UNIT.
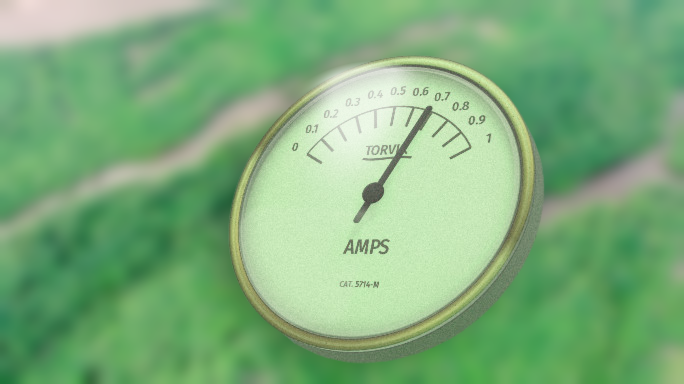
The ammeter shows value=0.7 unit=A
